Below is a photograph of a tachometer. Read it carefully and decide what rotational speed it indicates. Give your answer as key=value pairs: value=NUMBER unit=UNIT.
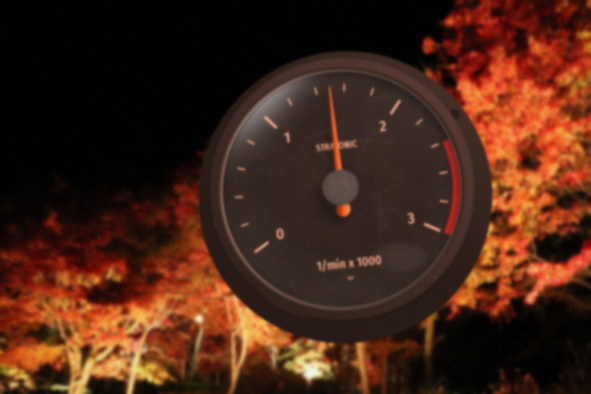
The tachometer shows value=1500 unit=rpm
